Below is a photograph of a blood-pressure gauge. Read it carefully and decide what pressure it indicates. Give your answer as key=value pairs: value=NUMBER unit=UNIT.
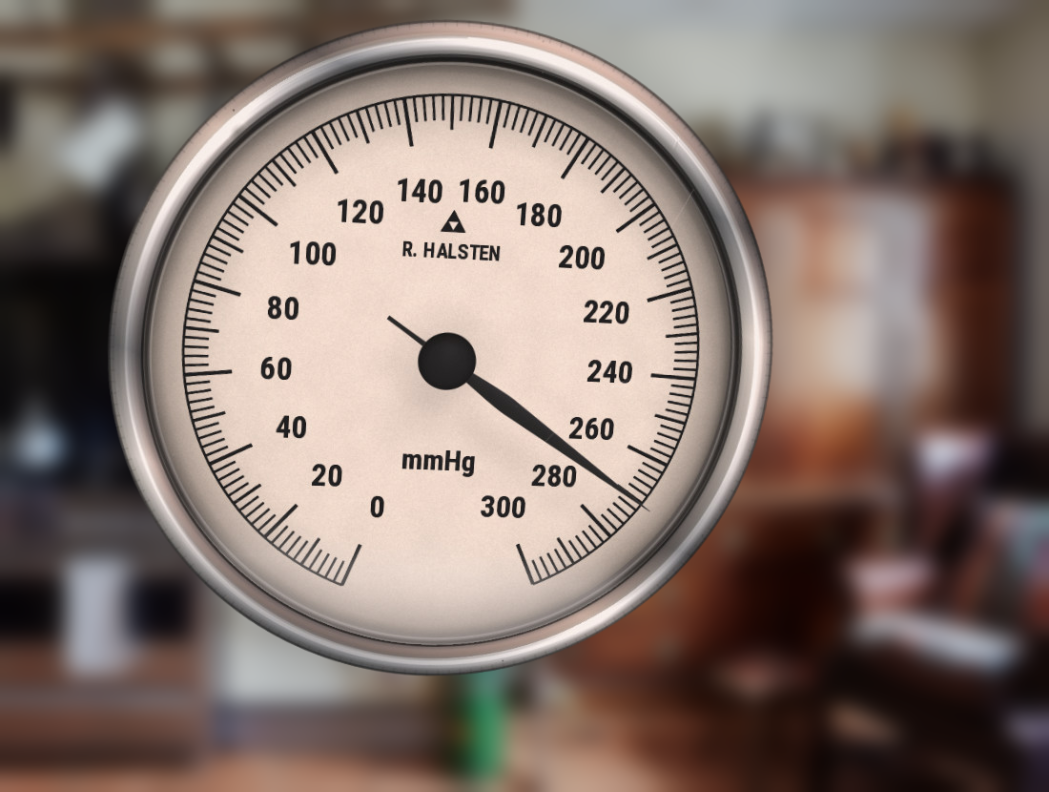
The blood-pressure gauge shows value=270 unit=mmHg
